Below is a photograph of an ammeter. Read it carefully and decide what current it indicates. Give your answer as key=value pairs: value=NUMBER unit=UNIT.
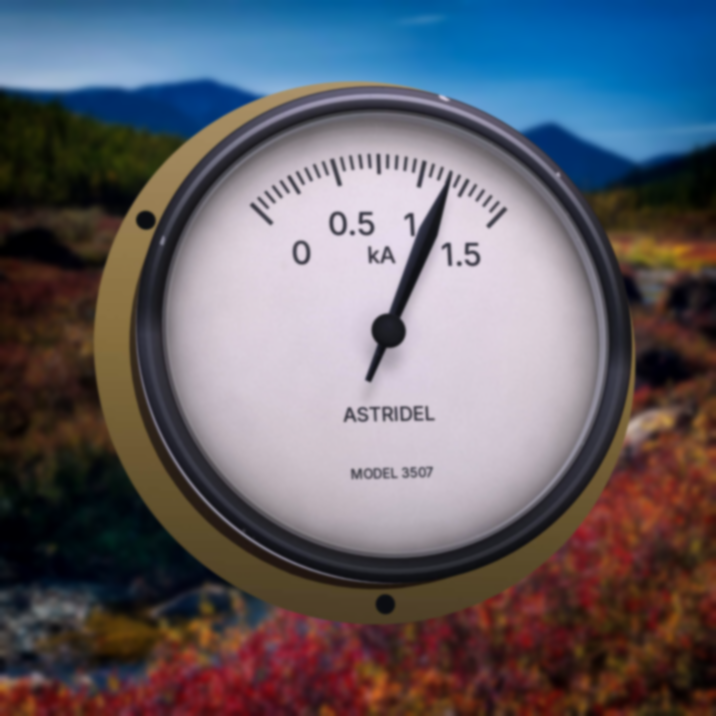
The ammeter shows value=1.15 unit=kA
